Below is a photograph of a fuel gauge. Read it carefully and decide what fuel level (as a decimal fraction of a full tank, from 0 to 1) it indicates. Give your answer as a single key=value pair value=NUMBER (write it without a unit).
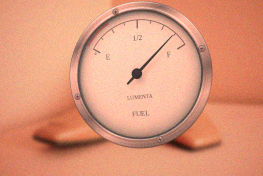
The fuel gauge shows value=0.875
